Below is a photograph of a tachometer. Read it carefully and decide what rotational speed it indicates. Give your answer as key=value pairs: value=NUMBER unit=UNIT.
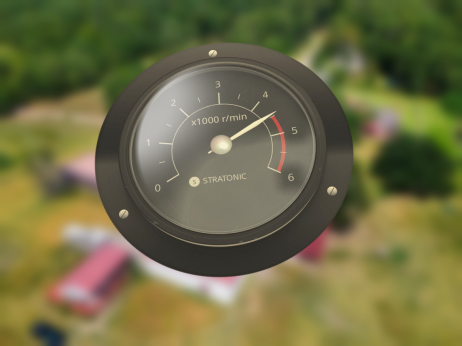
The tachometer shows value=4500 unit=rpm
